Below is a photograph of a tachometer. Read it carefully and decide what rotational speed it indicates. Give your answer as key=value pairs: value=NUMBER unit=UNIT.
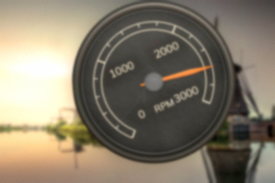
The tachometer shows value=2600 unit=rpm
